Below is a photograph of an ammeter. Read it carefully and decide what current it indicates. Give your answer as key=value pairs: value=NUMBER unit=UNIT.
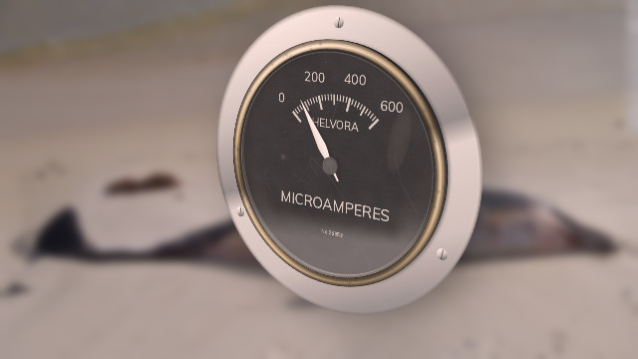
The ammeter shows value=100 unit=µA
